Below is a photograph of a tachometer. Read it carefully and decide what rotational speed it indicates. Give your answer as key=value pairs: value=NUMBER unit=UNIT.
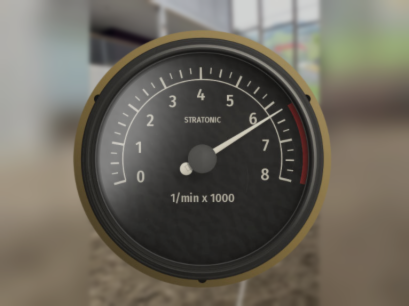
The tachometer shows value=6250 unit=rpm
